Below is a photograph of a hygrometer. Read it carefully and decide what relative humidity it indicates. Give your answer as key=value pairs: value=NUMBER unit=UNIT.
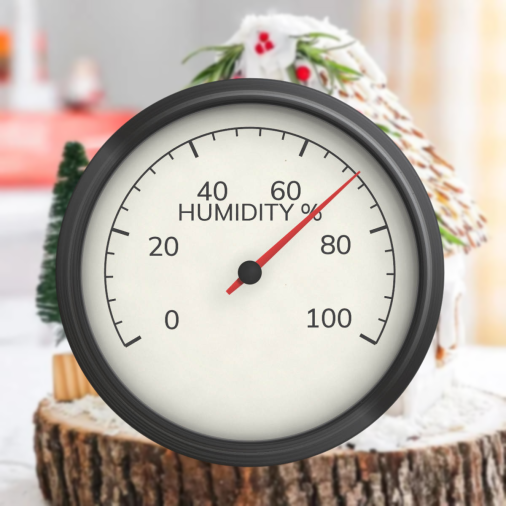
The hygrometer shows value=70 unit=%
